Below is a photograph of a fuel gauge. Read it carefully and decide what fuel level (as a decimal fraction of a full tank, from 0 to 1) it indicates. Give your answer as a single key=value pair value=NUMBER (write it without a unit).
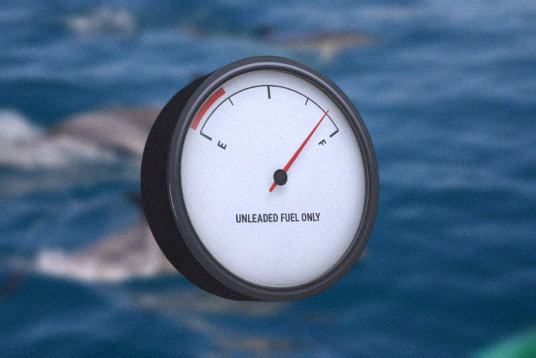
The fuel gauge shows value=0.875
